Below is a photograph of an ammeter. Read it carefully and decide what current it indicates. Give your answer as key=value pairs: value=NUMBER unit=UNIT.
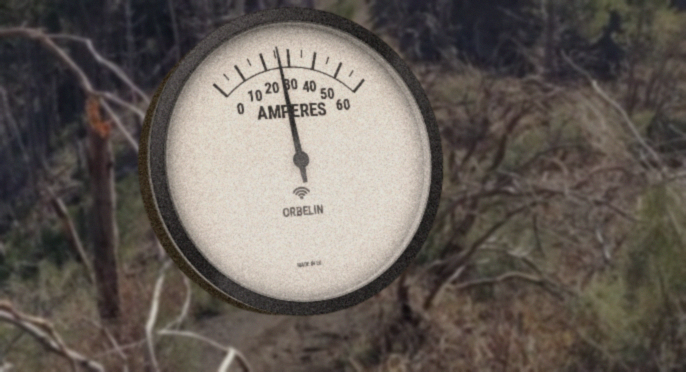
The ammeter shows value=25 unit=A
